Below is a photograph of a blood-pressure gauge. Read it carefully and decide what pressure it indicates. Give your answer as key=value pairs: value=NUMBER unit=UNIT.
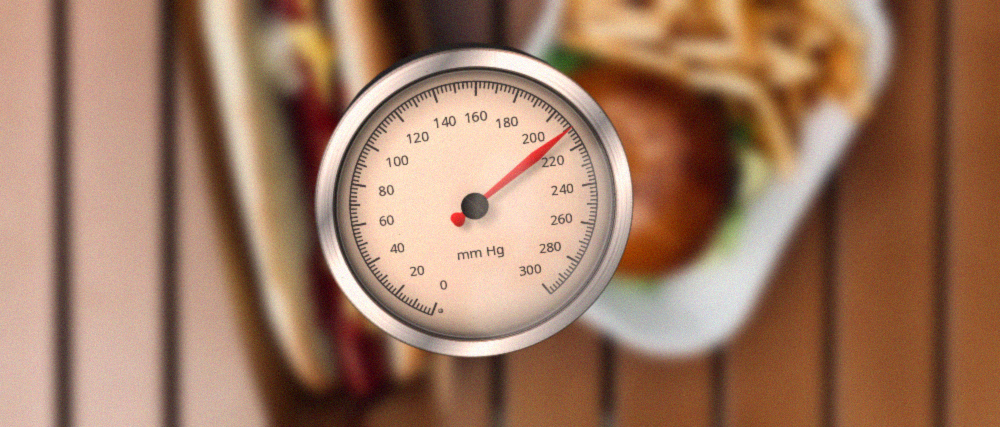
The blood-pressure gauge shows value=210 unit=mmHg
